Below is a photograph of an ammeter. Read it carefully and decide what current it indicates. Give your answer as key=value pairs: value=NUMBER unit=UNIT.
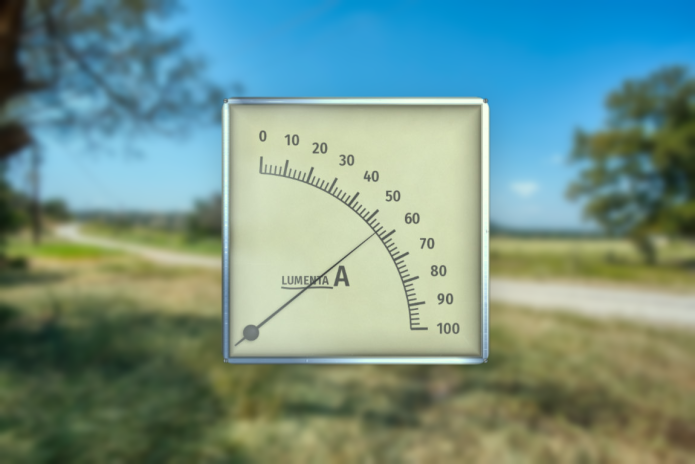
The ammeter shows value=56 unit=A
